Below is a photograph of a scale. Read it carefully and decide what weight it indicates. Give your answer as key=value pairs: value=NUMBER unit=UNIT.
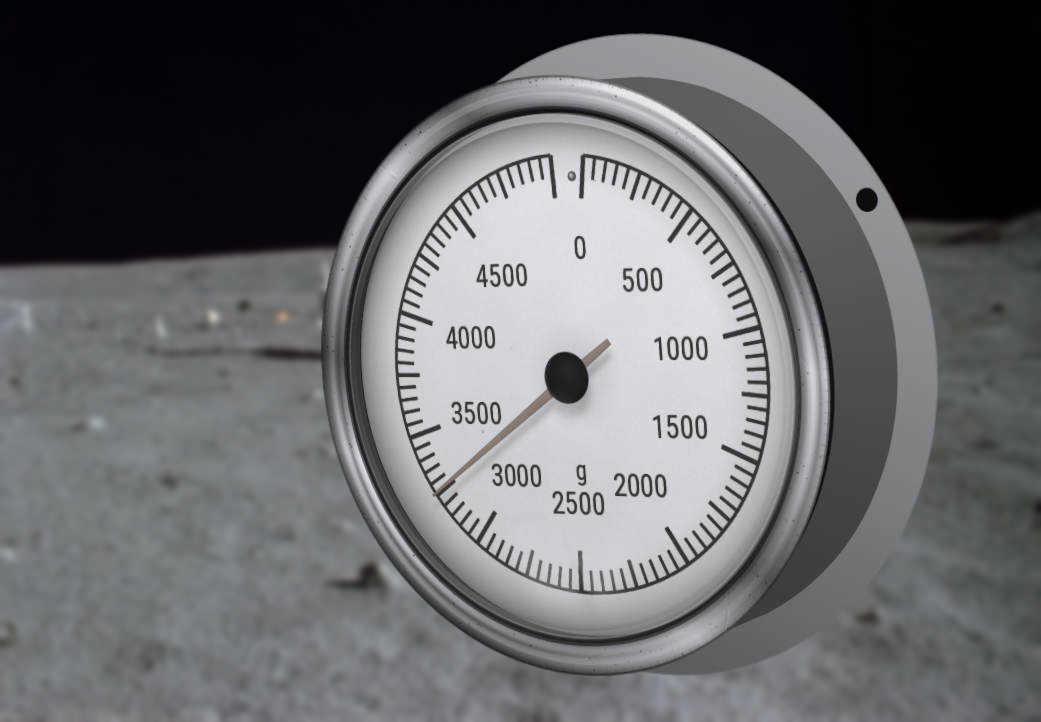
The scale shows value=3250 unit=g
